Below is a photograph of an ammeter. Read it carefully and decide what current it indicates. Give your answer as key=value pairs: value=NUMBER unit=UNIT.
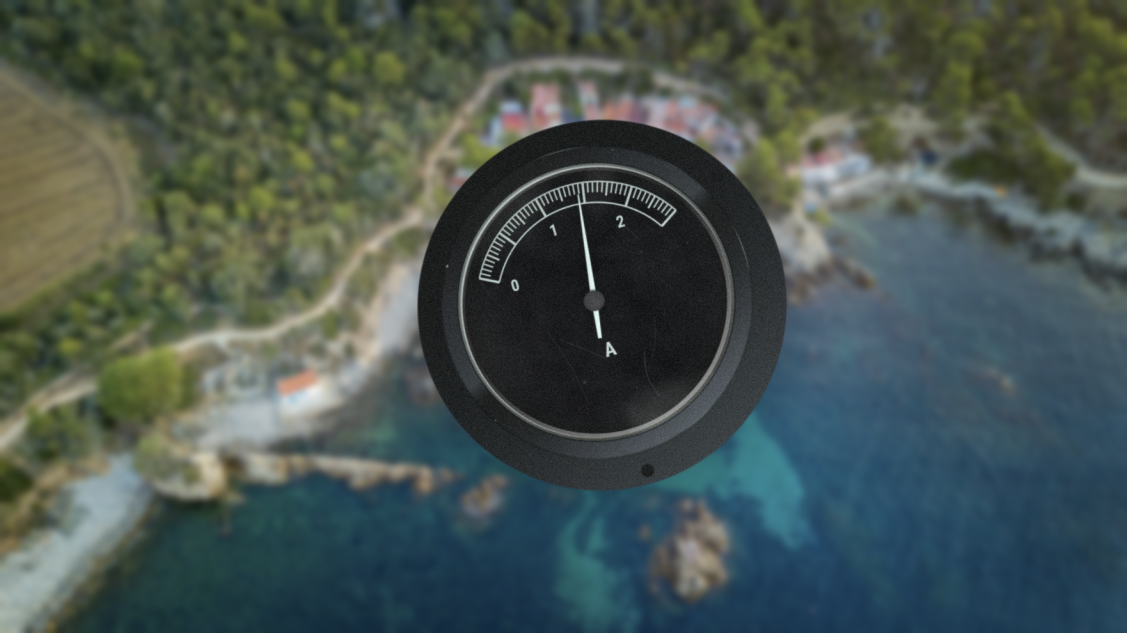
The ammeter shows value=1.45 unit=A
